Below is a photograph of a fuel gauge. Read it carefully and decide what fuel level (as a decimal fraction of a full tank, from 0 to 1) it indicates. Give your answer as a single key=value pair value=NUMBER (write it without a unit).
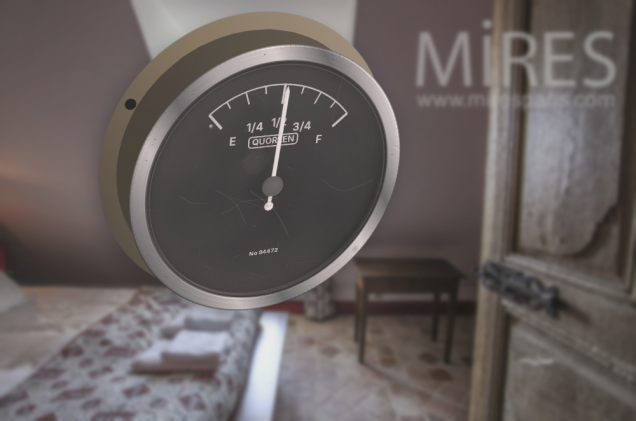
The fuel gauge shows value=0.5
